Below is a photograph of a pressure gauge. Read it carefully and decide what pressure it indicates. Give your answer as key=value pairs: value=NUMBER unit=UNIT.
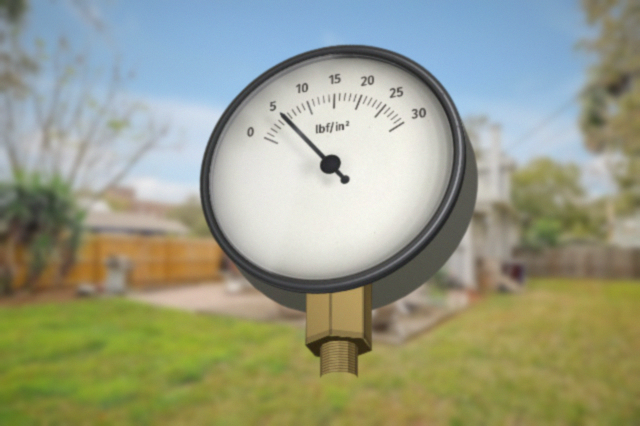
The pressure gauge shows value=5 unit=psi
